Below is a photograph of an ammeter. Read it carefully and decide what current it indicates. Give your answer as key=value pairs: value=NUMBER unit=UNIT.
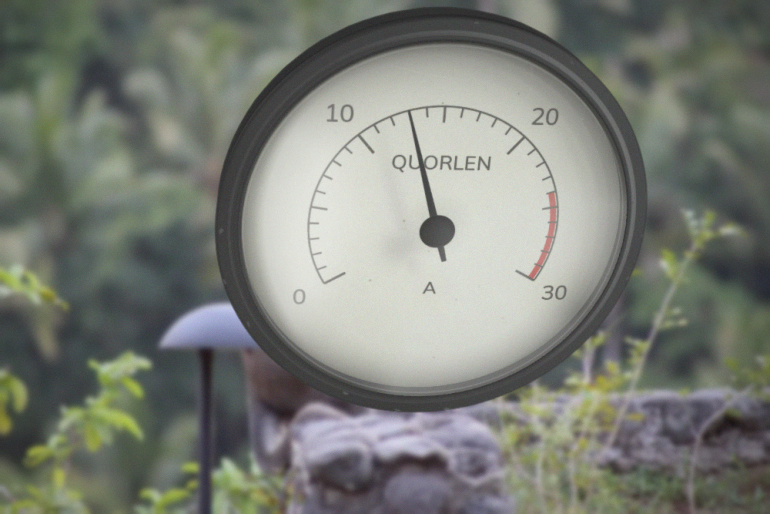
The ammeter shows value=13 unit=A
